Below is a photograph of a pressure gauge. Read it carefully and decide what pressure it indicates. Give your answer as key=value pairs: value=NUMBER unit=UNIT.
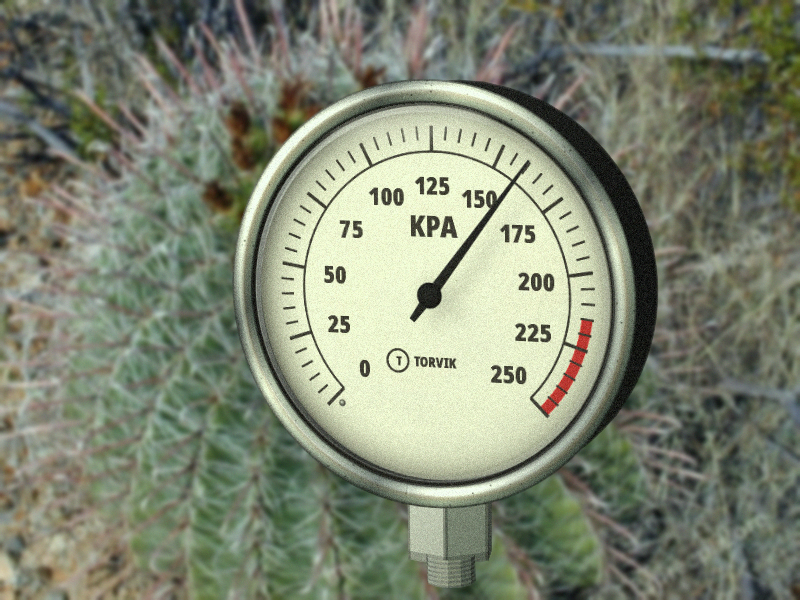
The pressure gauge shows value=160 unit=kPa
